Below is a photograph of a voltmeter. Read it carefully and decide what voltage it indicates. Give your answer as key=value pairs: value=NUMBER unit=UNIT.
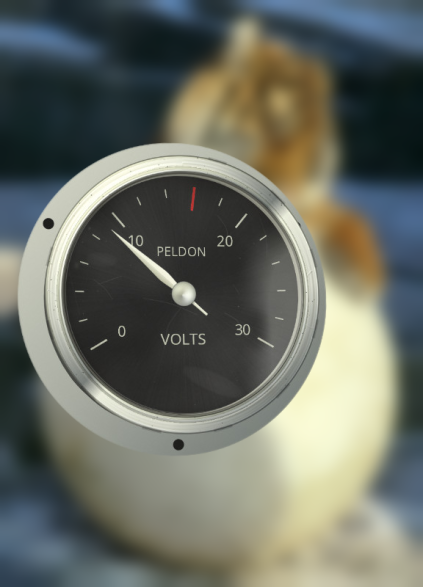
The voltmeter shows value=9 unit=V
